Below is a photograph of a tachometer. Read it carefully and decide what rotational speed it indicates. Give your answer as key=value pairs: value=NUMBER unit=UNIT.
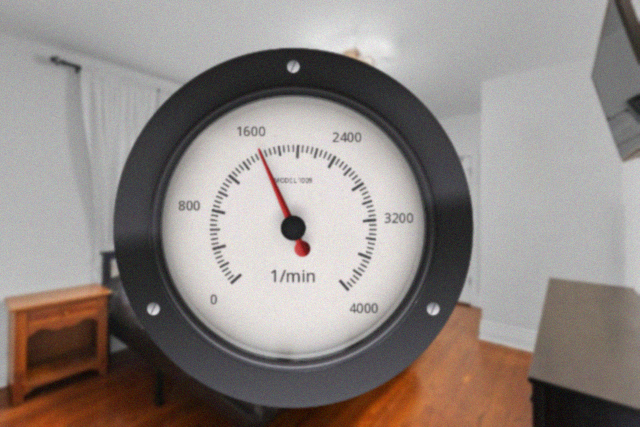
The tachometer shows value=1600 unit=rpm
